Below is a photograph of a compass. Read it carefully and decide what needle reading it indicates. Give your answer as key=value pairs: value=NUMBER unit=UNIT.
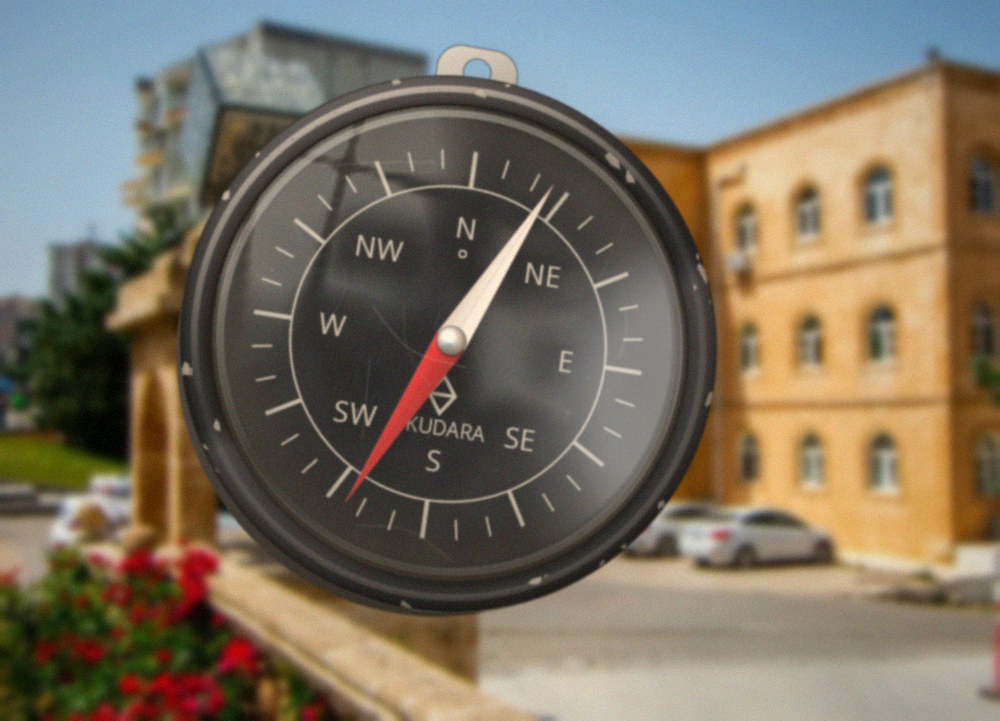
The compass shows value=205 unit=°
